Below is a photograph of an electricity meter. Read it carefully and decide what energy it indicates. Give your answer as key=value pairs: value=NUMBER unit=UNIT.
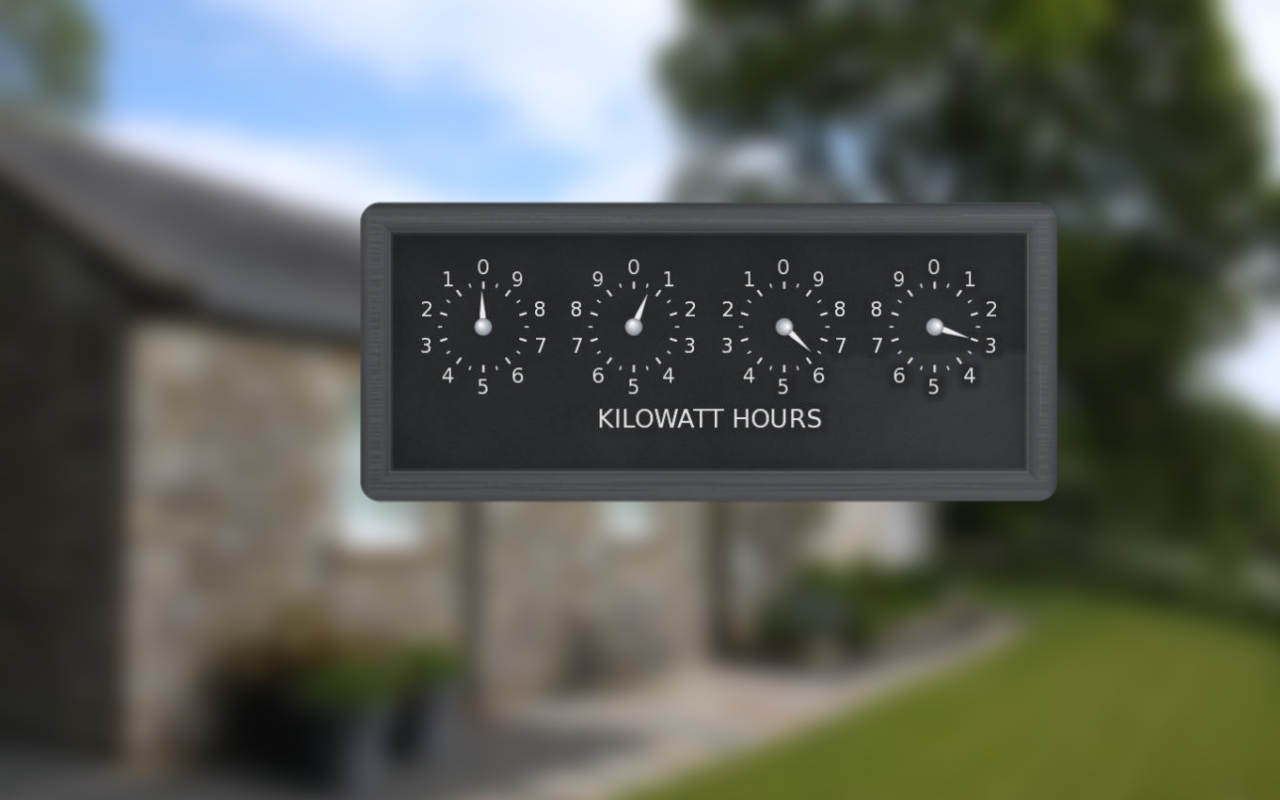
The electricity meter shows value=63 unit=kWh
